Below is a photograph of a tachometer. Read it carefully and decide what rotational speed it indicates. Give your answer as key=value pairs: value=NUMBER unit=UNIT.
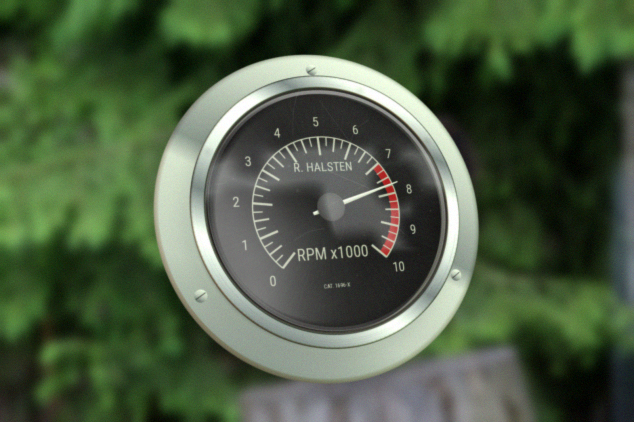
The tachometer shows value=7750 unit=rpm
